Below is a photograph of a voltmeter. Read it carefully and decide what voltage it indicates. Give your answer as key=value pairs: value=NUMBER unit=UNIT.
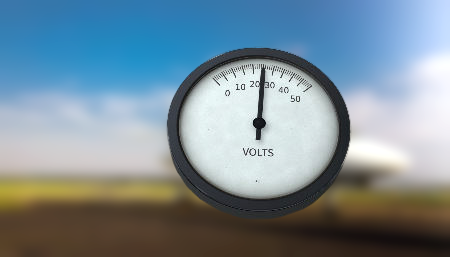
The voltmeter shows value=25 unit=V
